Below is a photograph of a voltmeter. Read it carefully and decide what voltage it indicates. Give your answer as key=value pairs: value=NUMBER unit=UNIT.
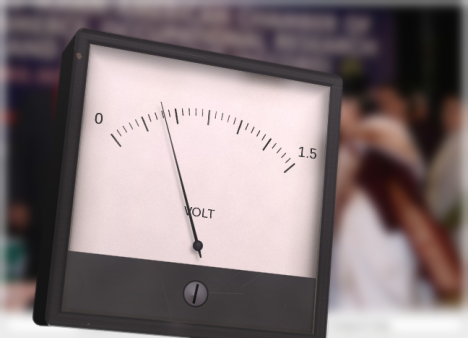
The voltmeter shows value=0.4 unit=V
